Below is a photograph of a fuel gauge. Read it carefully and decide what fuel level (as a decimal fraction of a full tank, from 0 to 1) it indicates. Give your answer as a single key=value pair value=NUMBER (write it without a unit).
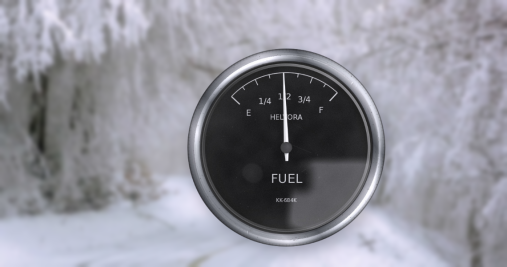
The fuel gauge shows value=0.5
